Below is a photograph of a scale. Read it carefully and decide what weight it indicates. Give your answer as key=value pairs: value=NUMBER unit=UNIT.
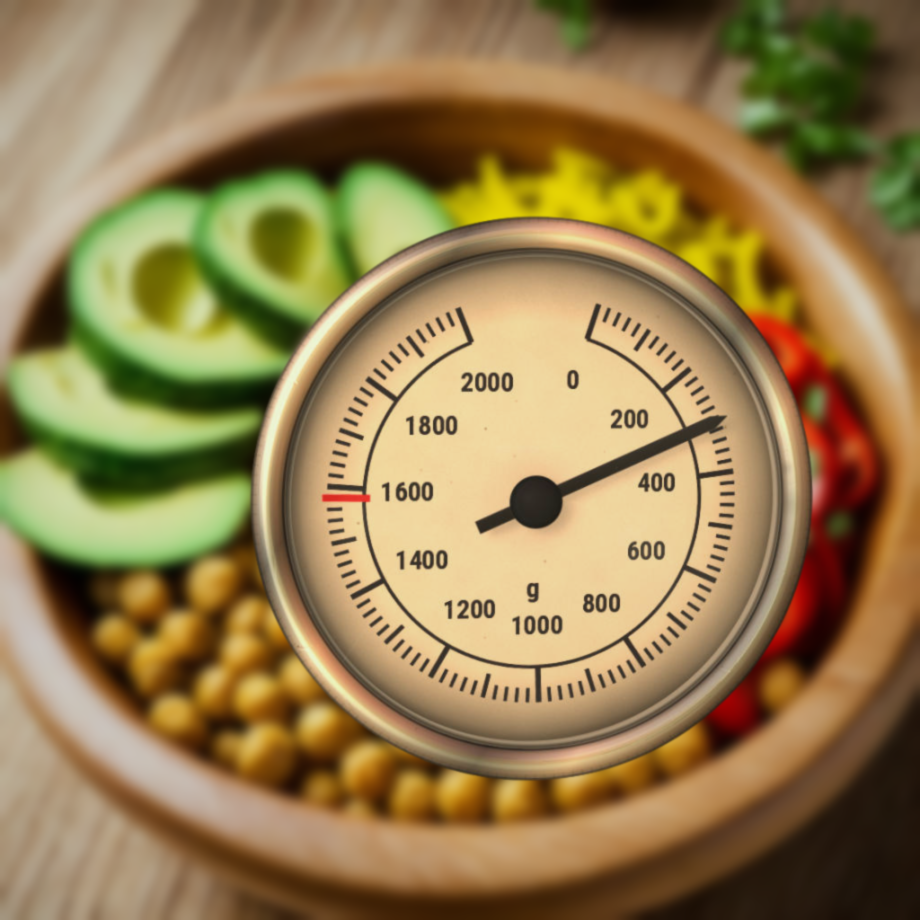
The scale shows value=300 unit=g
